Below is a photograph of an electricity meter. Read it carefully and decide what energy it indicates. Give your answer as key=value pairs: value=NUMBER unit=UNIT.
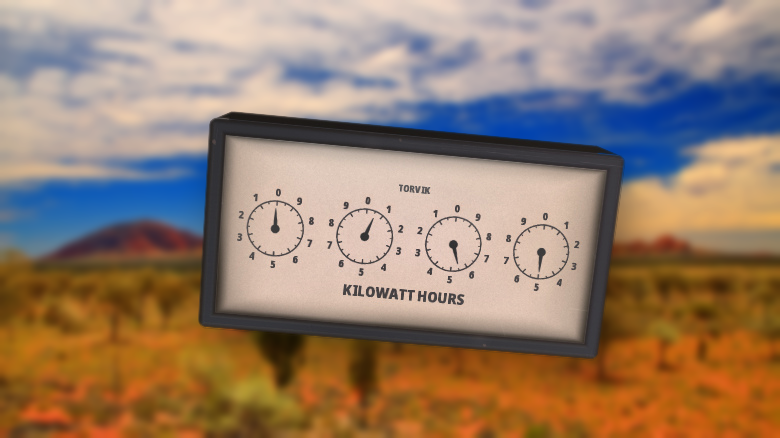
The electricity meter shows value=55 unit=kWh
